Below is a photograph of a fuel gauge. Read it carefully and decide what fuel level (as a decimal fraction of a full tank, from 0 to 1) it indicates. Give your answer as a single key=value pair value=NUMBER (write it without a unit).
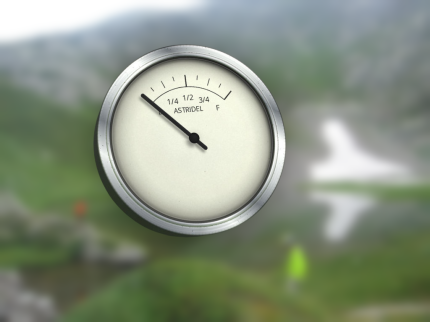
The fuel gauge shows value=0
